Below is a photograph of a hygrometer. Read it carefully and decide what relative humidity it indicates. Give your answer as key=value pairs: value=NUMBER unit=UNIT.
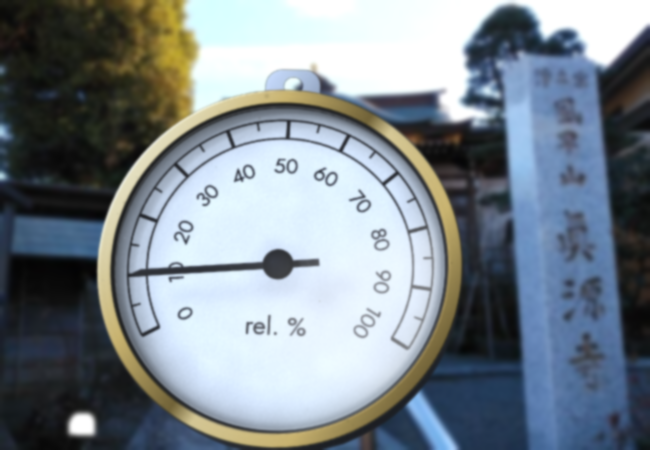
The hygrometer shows value=10 unit=%
